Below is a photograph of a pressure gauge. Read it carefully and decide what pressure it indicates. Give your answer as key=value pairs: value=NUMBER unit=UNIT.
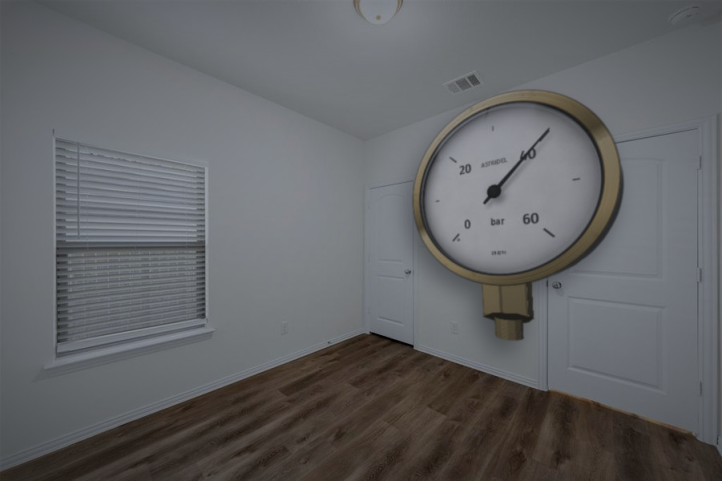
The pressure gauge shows value=40 unit=bar
